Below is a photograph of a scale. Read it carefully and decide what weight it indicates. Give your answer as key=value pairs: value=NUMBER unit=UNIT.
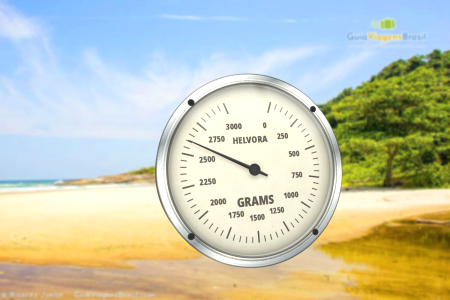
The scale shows value=2600 unit=g
